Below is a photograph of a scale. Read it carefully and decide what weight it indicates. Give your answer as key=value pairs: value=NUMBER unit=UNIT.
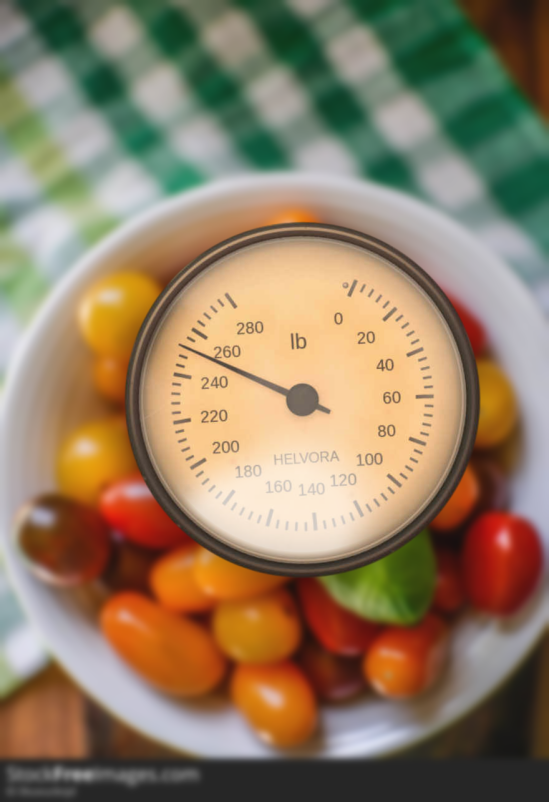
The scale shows value=252 unit=lb
